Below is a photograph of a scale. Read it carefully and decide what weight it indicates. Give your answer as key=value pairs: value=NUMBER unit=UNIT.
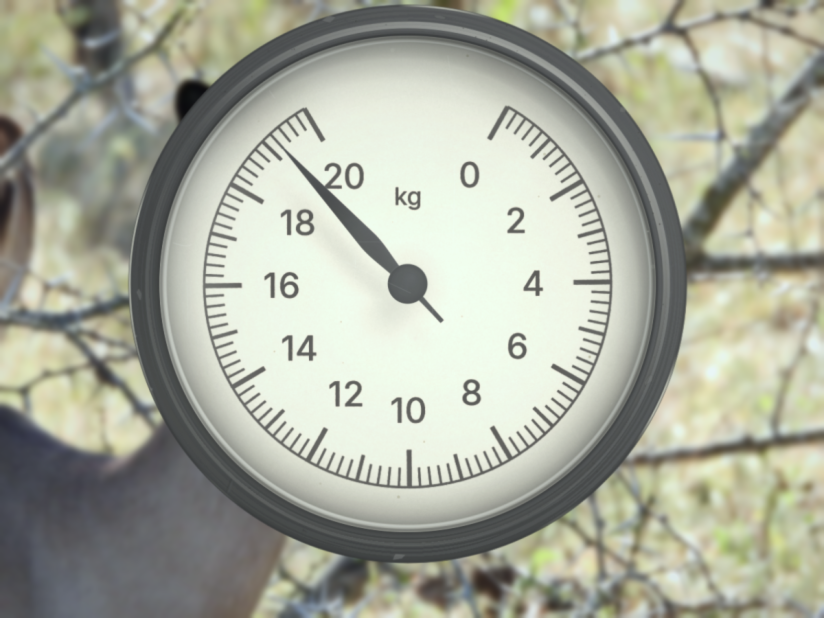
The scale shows value=19.2 unit=kg
